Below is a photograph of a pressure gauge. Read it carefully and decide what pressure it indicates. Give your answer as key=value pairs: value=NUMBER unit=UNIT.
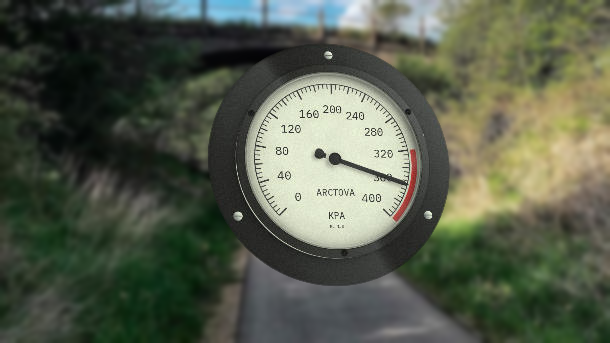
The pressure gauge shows value=360 unit=kPa
